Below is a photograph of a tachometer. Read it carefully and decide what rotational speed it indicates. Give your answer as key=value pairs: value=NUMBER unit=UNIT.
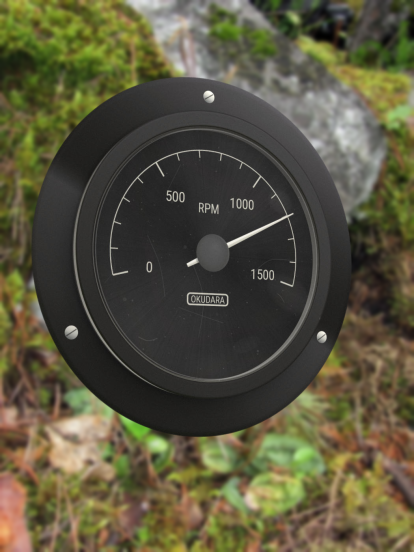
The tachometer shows value=1200 unit=rpm
